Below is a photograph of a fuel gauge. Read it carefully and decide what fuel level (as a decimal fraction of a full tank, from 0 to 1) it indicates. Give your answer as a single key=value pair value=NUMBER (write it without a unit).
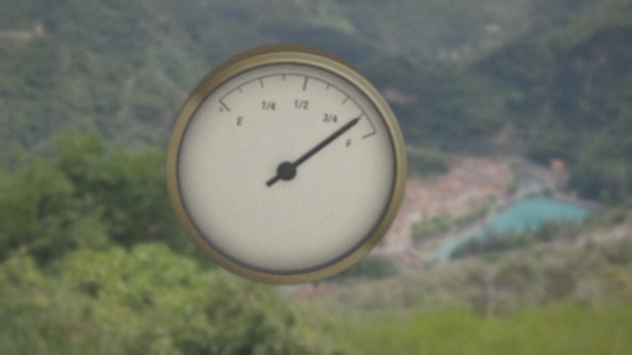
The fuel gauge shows value=0.875
